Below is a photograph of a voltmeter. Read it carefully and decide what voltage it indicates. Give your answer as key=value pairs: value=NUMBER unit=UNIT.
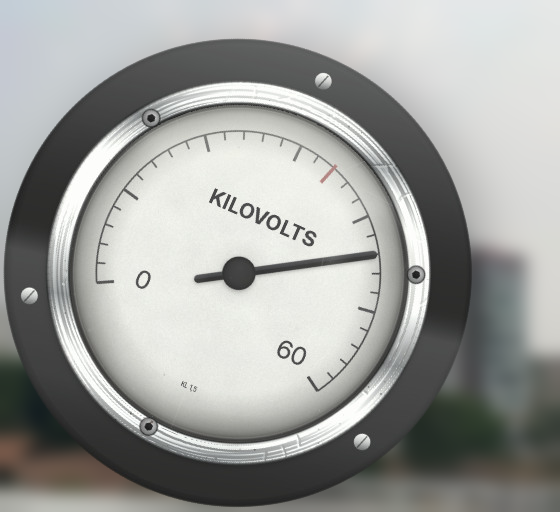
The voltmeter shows value=44 unit=kV
